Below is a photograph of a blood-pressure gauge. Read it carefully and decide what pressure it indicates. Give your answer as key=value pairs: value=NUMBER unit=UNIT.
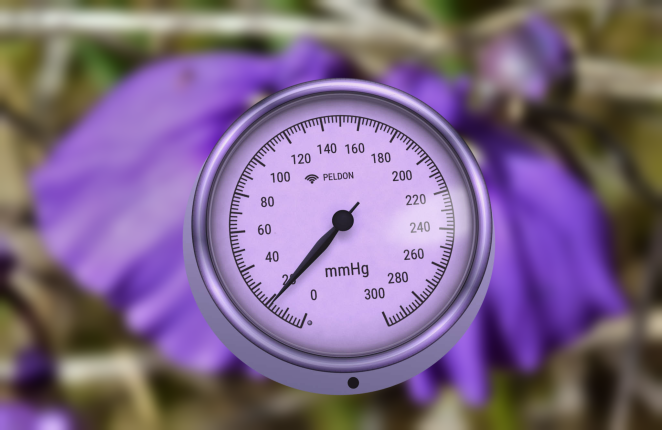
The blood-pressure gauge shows value=18 unit=mmHg
